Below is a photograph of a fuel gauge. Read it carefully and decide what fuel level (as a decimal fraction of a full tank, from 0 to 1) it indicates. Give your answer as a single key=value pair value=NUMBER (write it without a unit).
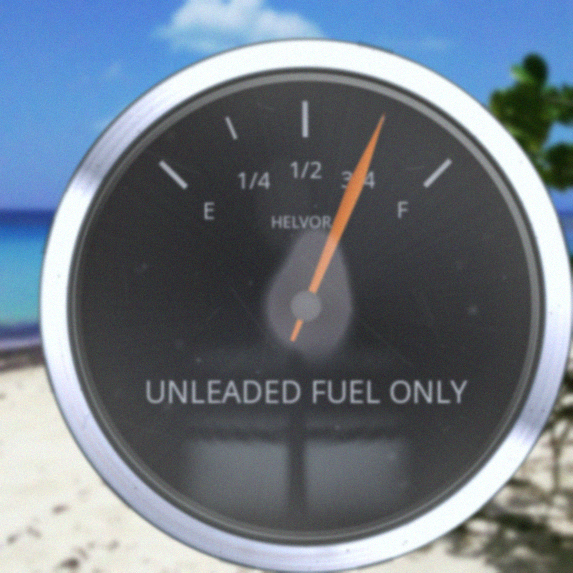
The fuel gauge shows value=0.75
